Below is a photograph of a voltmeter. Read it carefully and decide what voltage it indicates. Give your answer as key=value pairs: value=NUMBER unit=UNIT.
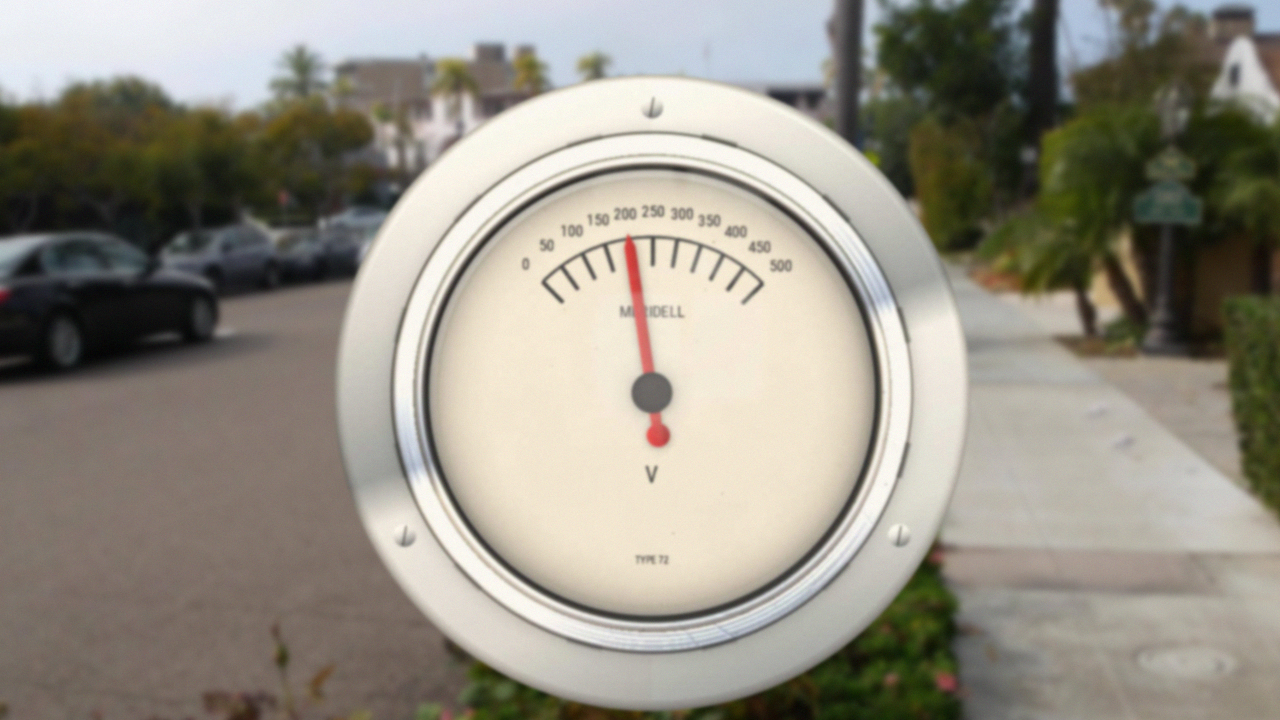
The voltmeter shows value=200 unit=V
